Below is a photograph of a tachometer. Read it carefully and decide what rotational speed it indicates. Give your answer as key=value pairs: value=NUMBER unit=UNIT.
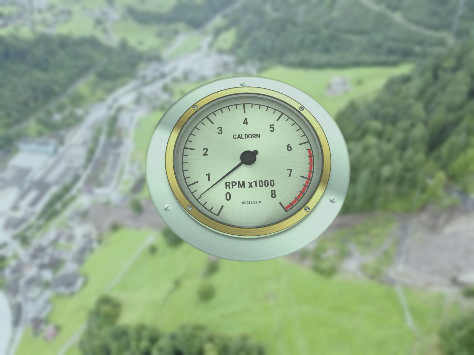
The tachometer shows value=600 unit=rpm
